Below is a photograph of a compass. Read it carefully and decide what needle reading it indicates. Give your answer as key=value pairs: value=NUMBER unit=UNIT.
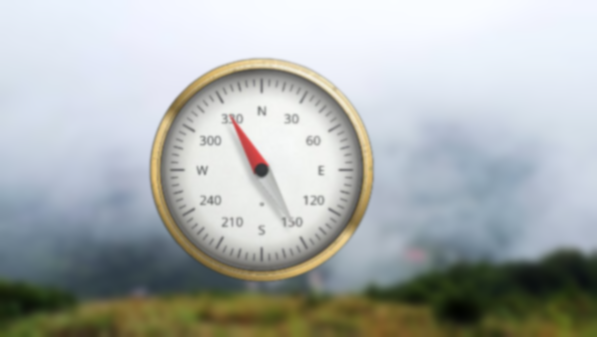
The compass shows value=330 unit=°
